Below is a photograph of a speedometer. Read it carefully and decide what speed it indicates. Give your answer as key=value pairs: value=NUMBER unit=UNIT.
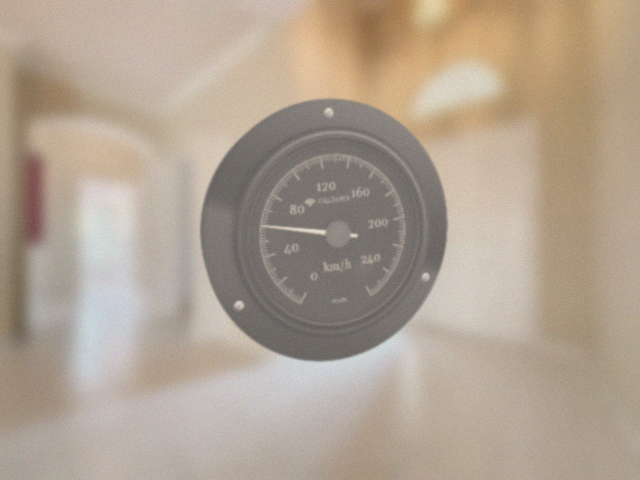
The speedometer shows value=60 unit=km/h
